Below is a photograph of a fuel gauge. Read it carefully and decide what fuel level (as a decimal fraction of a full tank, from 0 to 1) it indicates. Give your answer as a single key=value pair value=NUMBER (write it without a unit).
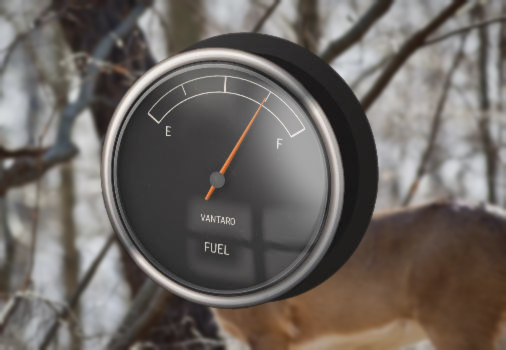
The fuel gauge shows value=0.75
